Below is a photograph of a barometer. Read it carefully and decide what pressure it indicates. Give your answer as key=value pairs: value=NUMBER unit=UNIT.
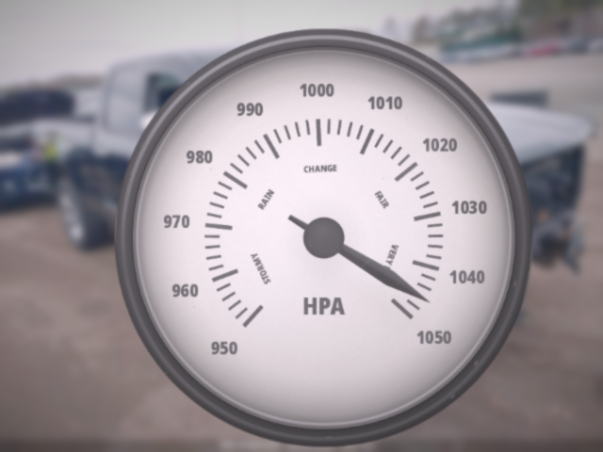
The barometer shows value=1046 unit=hPa
